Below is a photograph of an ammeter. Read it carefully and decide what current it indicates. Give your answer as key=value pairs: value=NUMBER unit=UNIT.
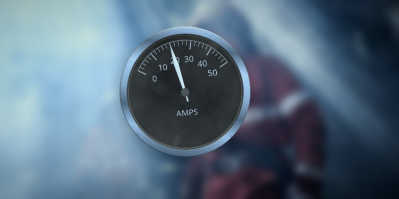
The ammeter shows value=20 unit=A
